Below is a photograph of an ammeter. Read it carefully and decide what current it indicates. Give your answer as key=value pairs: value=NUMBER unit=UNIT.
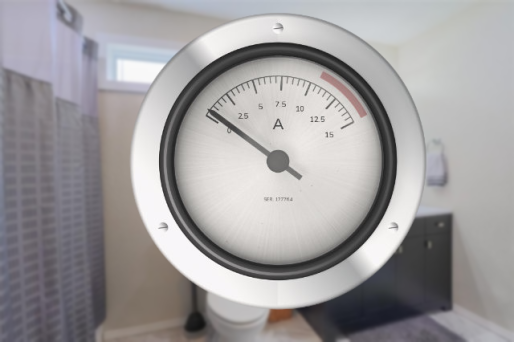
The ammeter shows value=0.5 unit=A
